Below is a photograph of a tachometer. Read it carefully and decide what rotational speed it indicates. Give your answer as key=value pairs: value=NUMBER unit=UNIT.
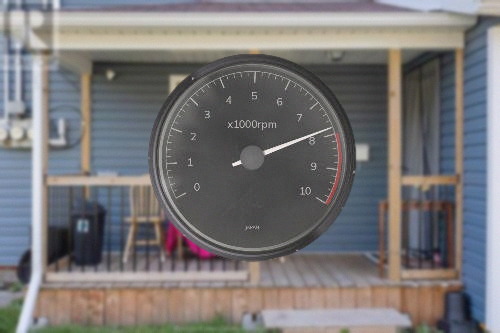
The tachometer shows value=7800 unit=rpm
